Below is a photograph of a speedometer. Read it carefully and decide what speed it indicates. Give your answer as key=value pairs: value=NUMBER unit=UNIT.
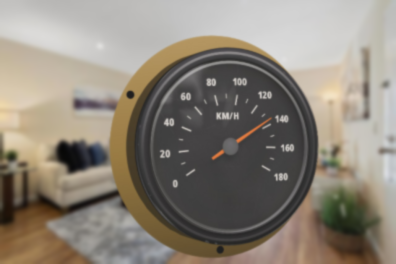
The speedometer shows value=135 unit=km/h
